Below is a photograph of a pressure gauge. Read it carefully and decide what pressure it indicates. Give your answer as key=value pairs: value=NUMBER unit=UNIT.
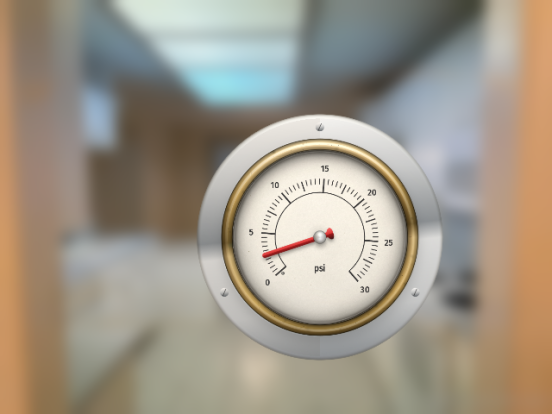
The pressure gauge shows value=2.5 unit=psi
